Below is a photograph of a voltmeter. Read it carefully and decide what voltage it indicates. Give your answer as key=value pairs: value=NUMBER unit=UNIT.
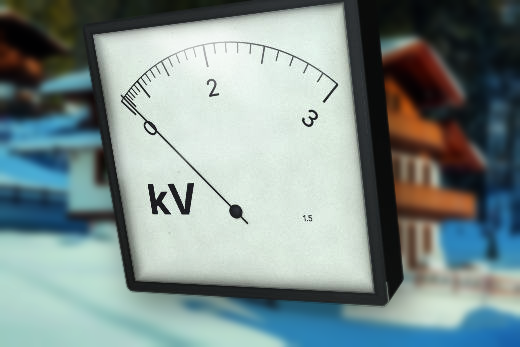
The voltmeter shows value=0.5 unit=kV
